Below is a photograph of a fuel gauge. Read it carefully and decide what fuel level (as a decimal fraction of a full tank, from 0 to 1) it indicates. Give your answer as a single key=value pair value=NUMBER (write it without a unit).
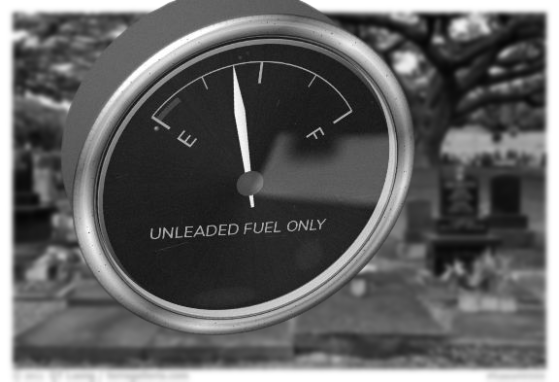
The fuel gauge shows value=0.375
